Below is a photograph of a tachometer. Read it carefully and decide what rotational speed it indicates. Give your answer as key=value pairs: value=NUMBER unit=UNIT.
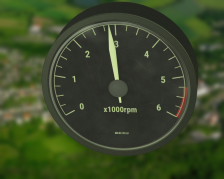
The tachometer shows value=2875 unit=rpm
